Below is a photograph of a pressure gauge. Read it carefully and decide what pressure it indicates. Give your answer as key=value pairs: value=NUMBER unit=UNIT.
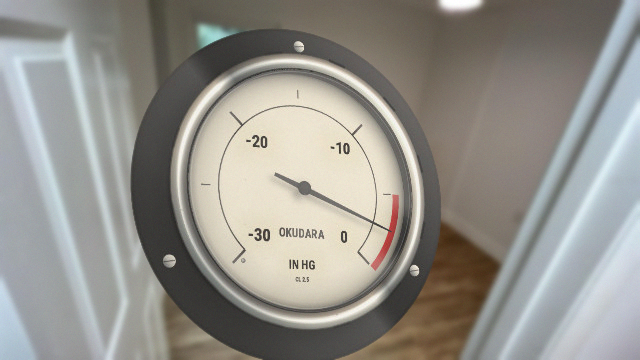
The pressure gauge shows value=-2.5 unit=inHg
